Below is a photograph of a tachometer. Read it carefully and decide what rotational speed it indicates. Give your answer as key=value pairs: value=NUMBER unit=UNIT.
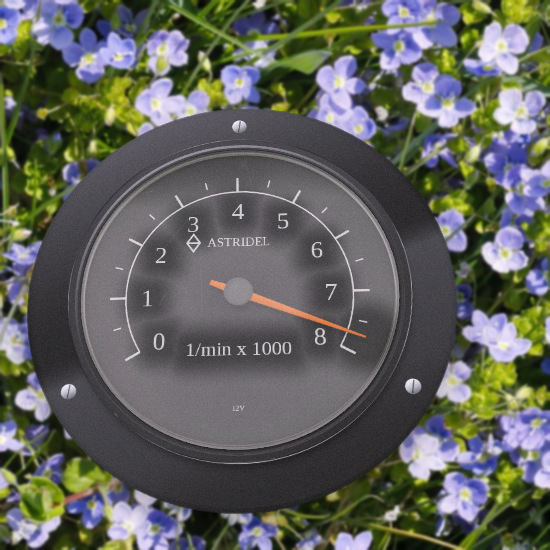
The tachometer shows value=7750 unit=rpm
